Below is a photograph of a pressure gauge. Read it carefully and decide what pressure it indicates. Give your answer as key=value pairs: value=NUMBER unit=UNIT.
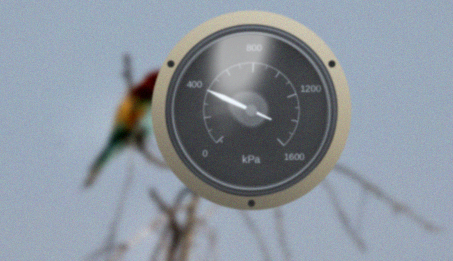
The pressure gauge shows value=400 unit=kPa
